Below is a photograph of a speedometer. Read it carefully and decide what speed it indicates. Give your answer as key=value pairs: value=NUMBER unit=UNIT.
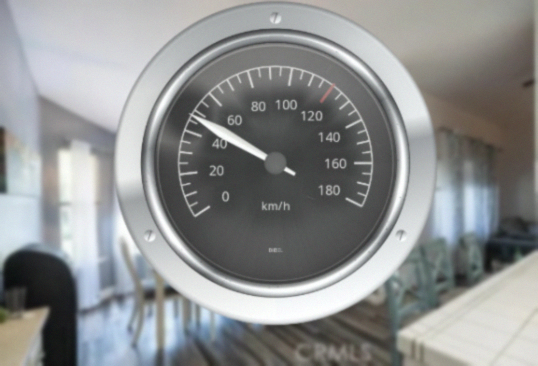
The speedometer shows value=47.5 unit=km/h
